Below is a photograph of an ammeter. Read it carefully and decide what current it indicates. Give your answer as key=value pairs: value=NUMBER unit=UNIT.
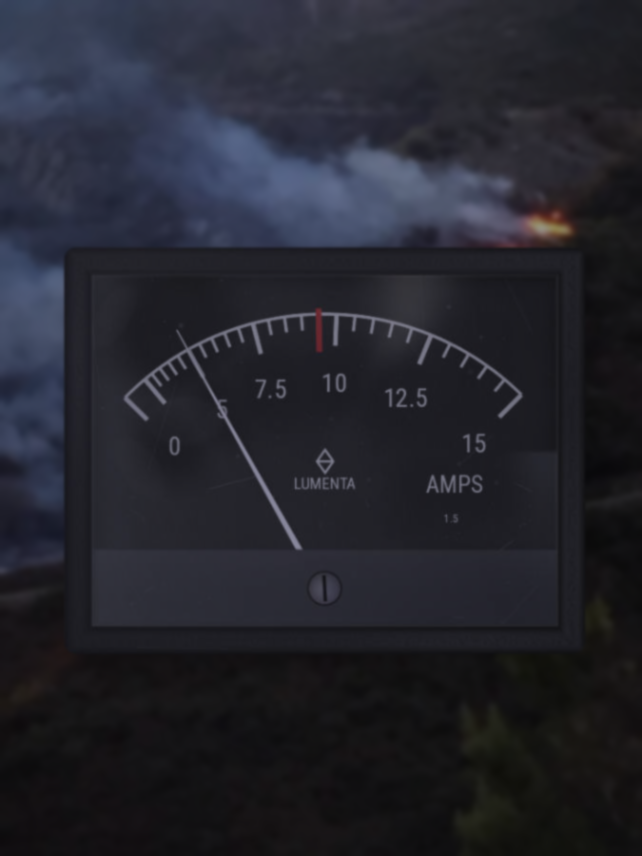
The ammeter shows value=5 unit=A
